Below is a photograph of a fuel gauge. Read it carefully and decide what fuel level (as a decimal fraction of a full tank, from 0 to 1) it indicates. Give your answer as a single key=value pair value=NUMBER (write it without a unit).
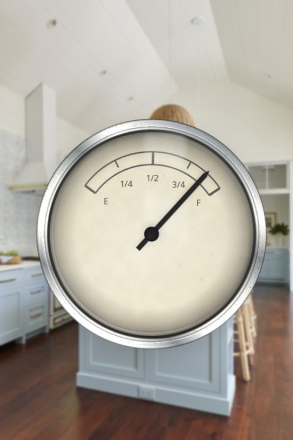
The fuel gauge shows value=0.875
